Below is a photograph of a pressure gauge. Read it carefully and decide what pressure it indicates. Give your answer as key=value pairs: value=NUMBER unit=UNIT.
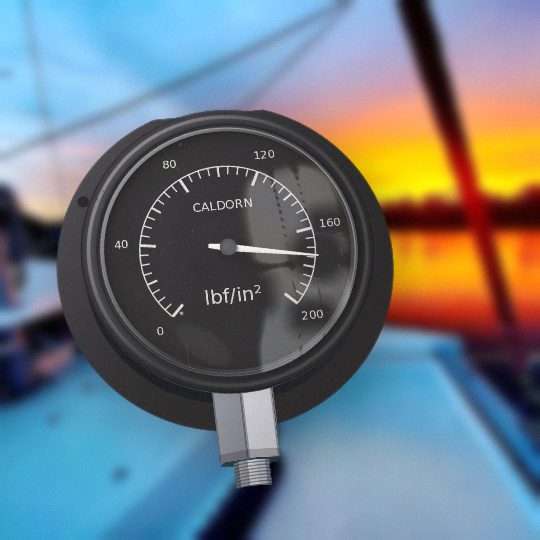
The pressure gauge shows value=175 unit=psi
